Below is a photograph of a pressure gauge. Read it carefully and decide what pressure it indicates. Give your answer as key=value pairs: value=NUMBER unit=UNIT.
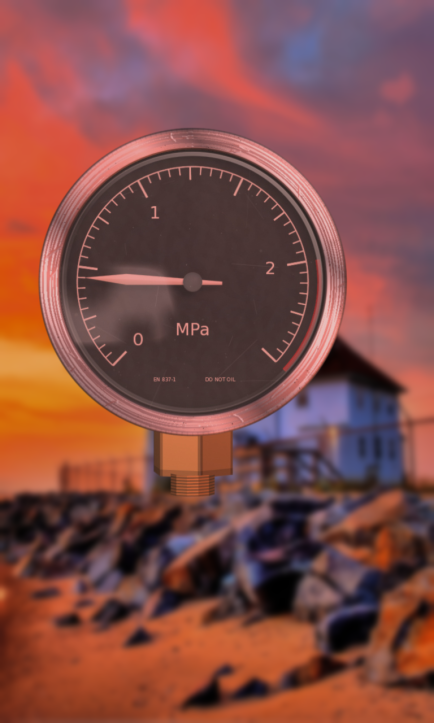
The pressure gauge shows value=0.45 unit=MPa
